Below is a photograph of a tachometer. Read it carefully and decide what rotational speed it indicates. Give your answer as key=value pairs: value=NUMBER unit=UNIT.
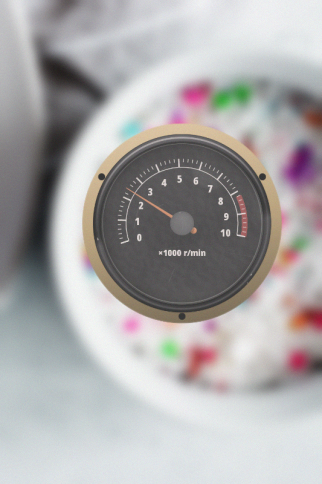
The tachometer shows value=2400 unit=rpm
